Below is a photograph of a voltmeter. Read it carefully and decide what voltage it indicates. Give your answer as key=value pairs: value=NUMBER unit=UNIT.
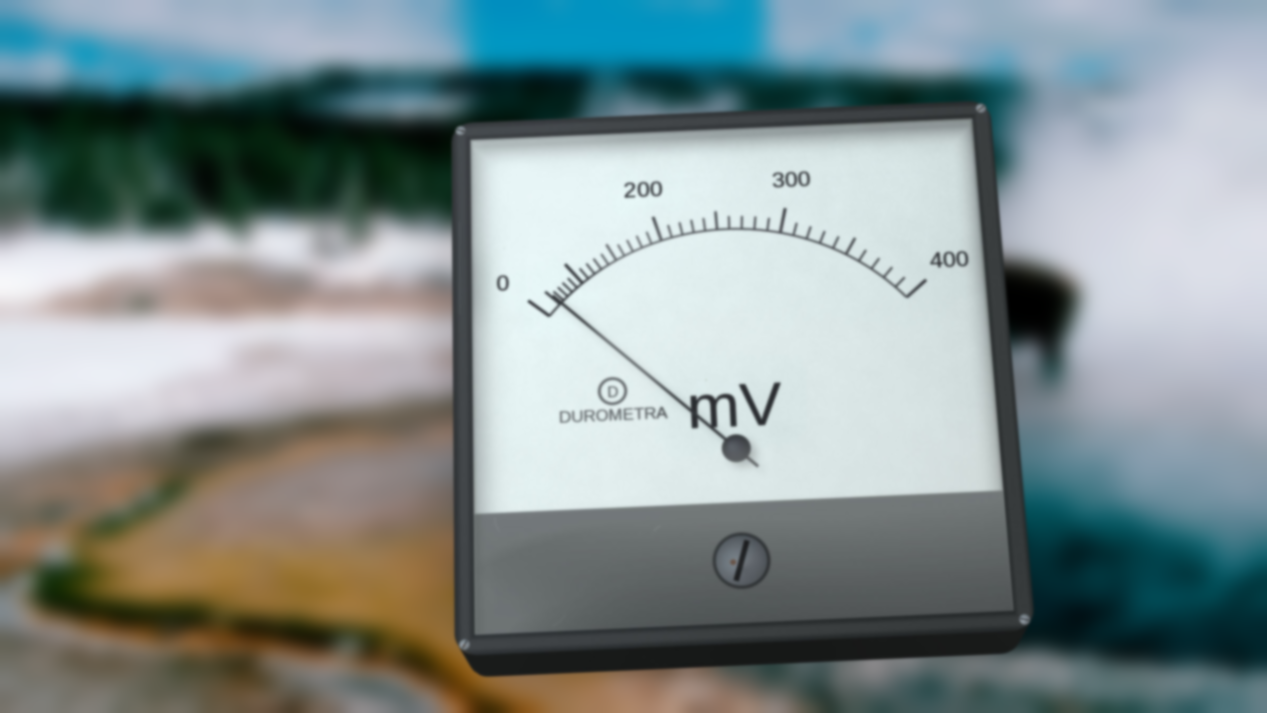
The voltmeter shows value=50 unit=mV
